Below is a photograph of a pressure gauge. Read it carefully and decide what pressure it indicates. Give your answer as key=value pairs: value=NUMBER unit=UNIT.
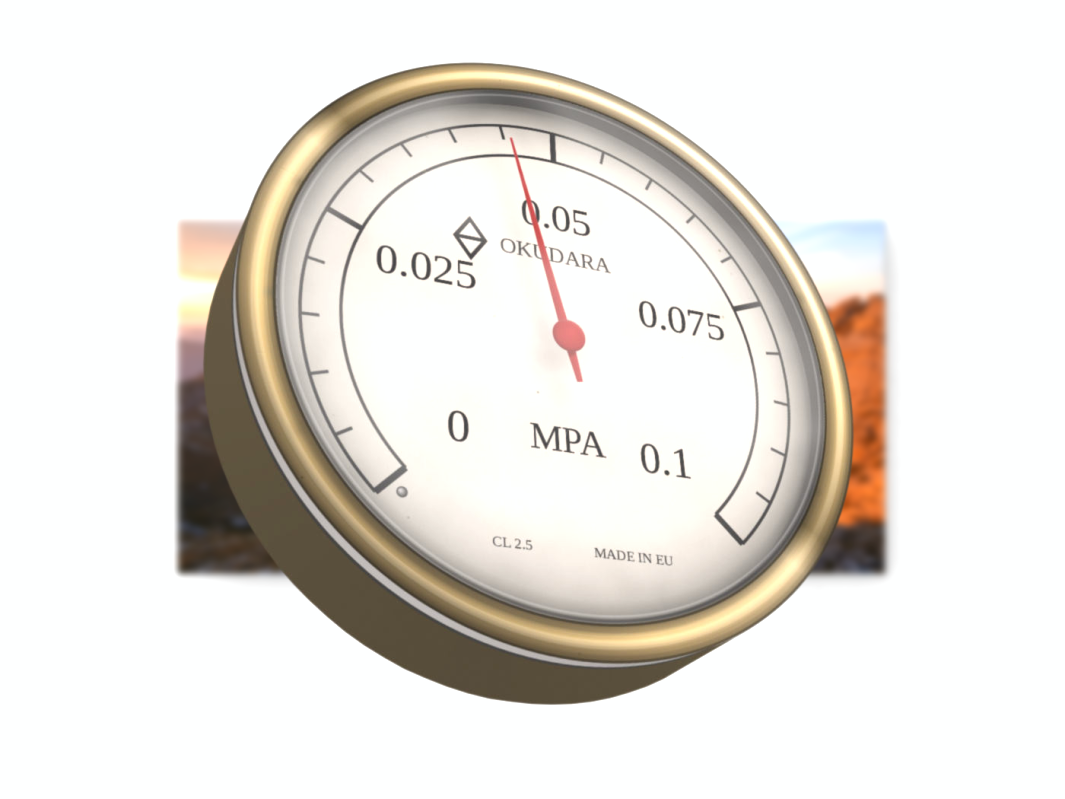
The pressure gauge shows value=0.045 unit=MPa
